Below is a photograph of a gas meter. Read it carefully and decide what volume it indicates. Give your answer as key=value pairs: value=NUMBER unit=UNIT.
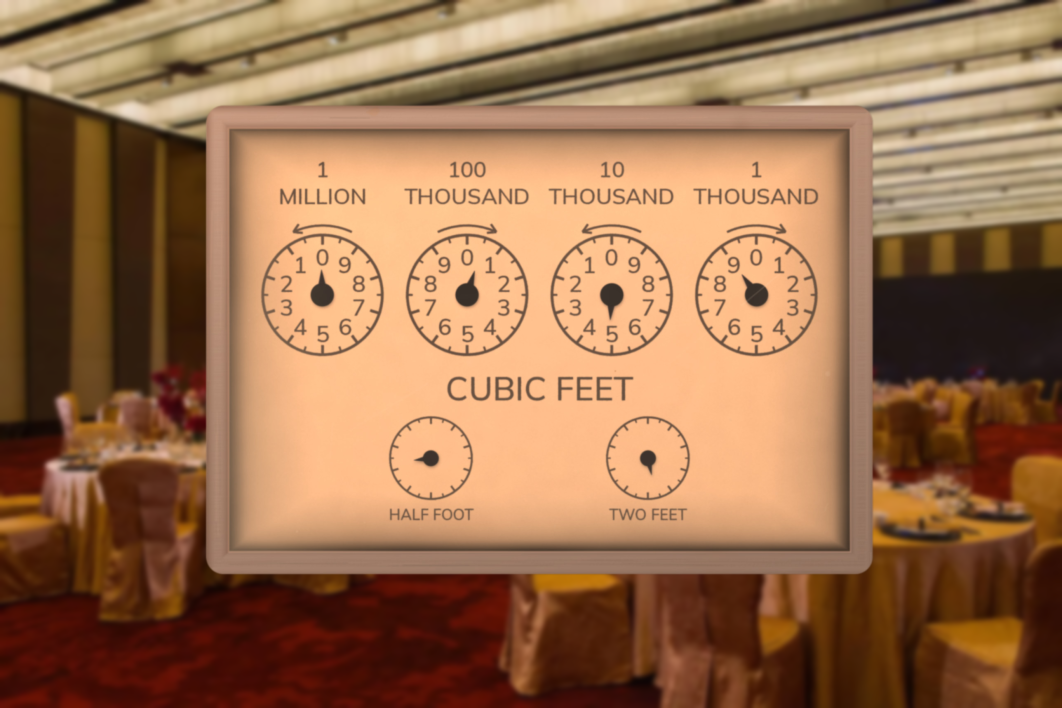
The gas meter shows value=4900 unit=ft³
